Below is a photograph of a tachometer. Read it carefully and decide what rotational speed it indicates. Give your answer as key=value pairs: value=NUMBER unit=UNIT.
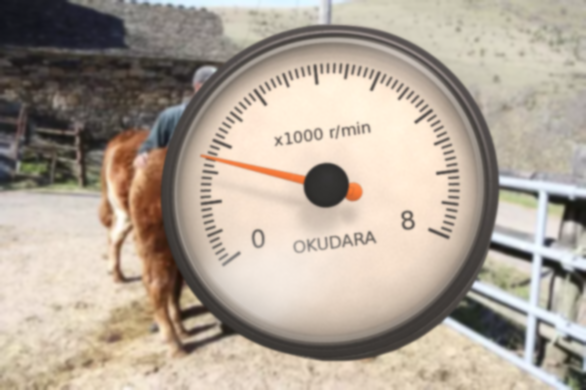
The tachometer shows value=1700 unit=rpm
